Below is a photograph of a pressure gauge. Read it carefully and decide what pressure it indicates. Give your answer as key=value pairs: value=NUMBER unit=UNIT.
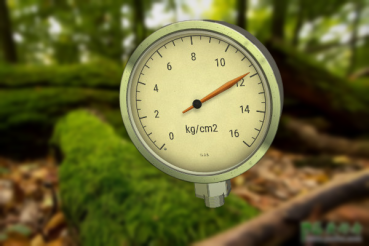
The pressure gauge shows value=11.75 unit=kg/cm²
